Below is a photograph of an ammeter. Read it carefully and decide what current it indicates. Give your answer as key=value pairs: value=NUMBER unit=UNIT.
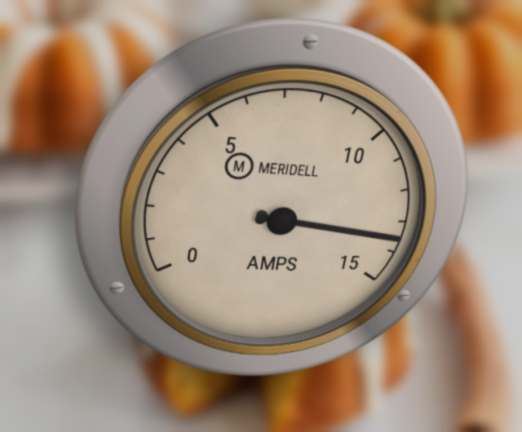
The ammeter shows value=13.5 unit=A
